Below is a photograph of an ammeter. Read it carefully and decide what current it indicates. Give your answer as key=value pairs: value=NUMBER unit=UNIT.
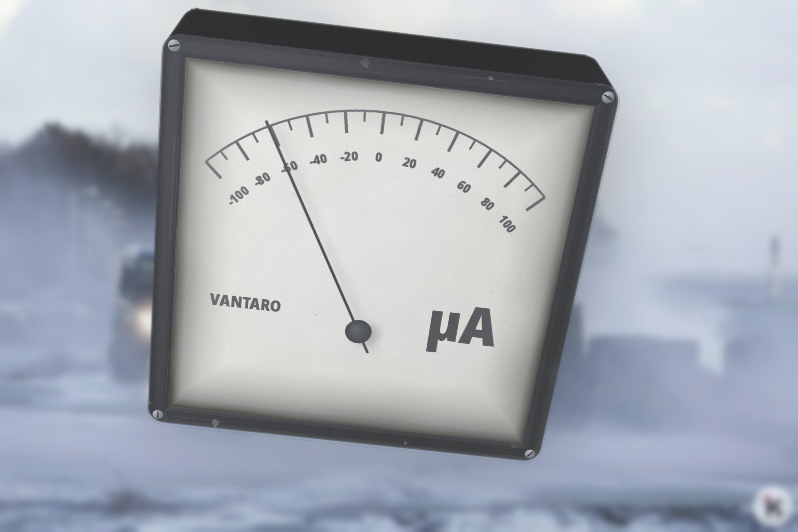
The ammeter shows value=-60 unit=µA
